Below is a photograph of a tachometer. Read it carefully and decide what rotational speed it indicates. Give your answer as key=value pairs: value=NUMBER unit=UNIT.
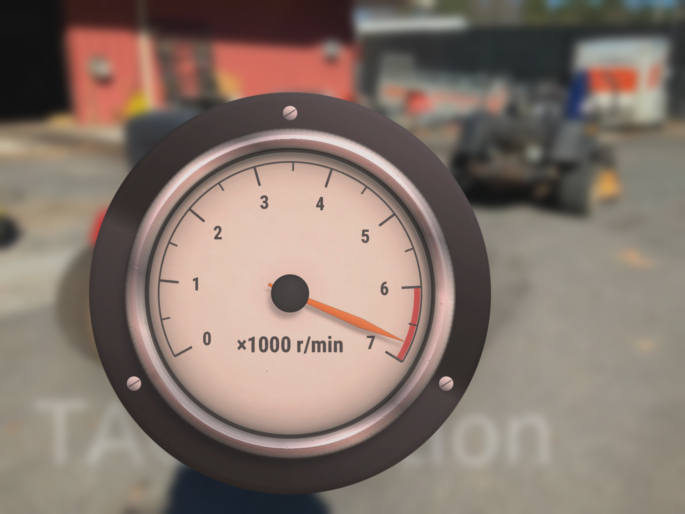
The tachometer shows value=6750 unit=rpm
